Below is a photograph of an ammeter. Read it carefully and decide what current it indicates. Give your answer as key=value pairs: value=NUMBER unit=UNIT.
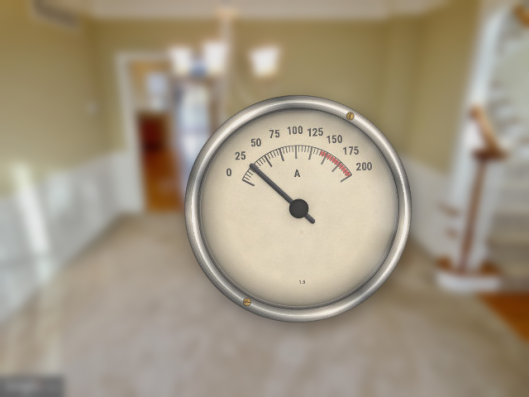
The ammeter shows value=25 unit=A
